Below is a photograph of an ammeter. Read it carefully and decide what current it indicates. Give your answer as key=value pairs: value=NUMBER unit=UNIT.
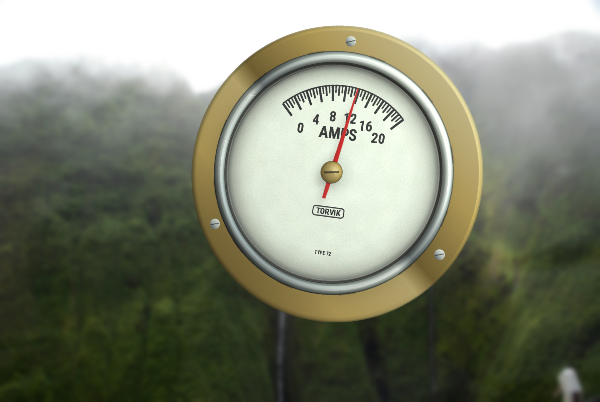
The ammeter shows value=12 unit=A
